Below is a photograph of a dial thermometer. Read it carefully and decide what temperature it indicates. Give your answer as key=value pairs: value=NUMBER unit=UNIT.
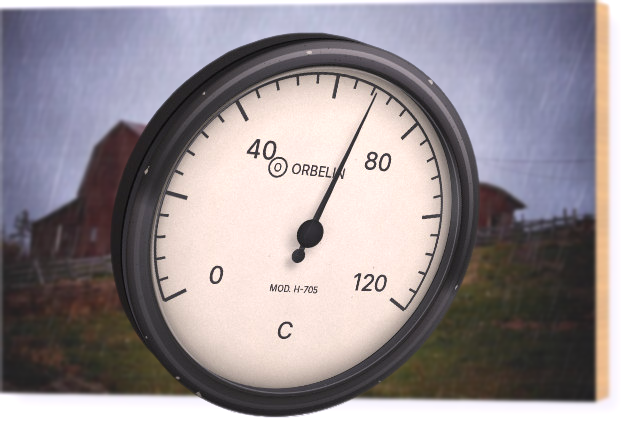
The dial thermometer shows value=68 unit=°C
